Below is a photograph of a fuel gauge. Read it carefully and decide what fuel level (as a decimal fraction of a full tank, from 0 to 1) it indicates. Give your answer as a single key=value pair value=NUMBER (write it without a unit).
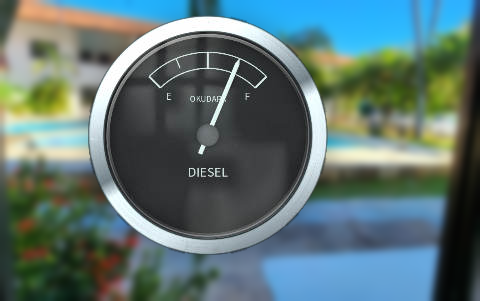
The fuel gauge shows value=0.75
